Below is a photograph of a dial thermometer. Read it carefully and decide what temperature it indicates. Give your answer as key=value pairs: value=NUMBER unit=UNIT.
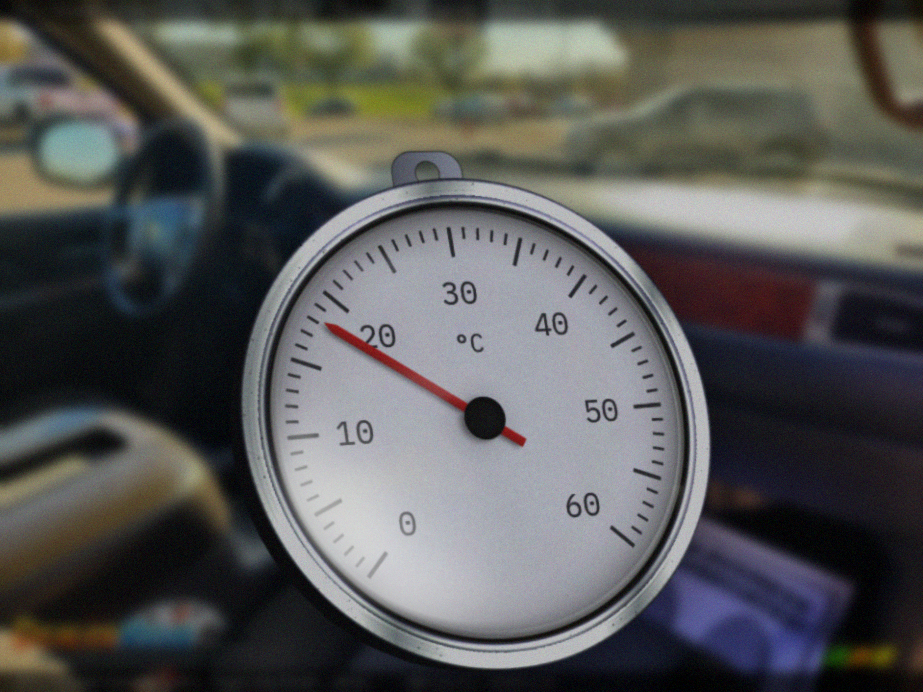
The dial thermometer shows value=18 unit=°C
